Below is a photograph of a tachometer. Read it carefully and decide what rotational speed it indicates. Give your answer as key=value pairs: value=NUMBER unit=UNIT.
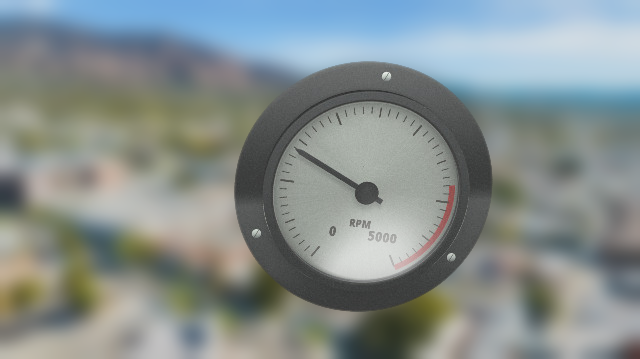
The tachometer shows value=1400 unit=rpm
